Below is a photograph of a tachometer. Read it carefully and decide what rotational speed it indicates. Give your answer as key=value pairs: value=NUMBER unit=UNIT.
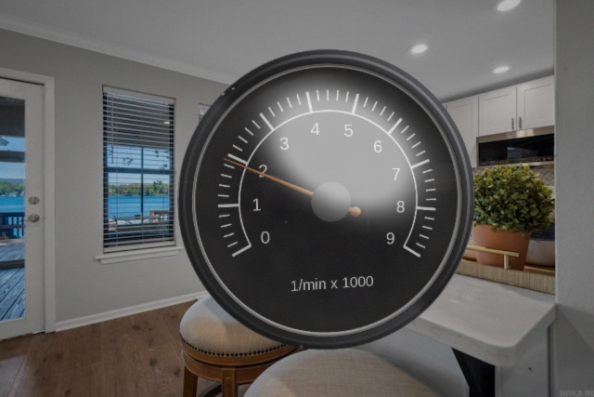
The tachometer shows value=1900 unit=rpm
